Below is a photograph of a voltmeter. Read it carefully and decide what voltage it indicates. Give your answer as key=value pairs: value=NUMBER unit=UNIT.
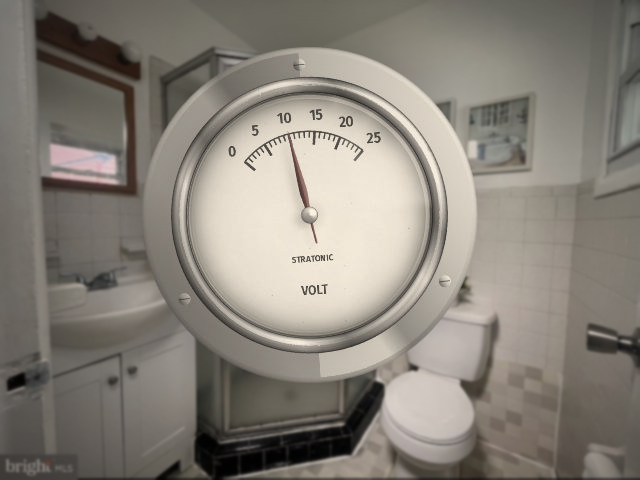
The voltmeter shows value=10 unit=V
